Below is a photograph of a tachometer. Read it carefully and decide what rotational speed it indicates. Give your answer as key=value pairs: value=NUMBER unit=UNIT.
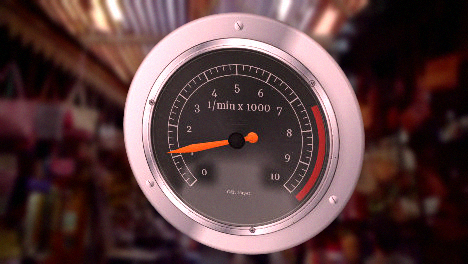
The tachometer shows value=1200 unit=rpm
